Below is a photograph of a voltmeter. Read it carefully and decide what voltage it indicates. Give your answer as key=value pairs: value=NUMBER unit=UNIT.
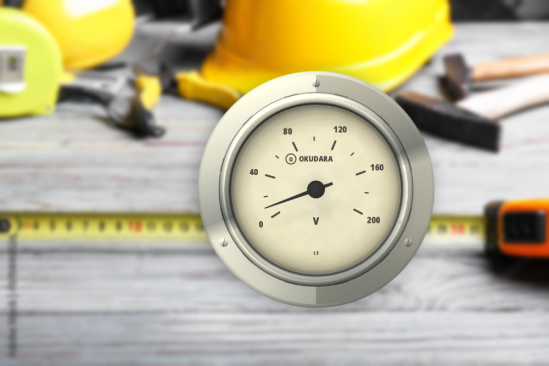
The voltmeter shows value=10 unit=V
